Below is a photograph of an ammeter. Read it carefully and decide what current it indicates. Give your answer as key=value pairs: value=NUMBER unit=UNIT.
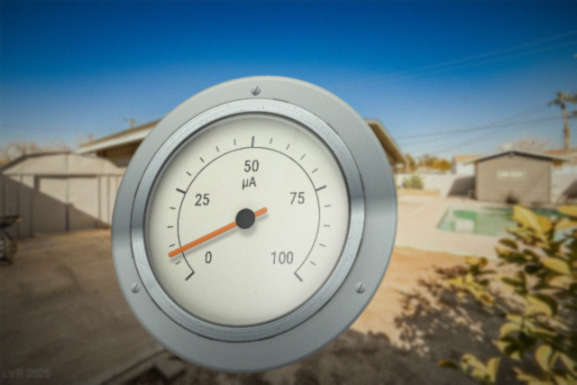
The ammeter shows value=7.5 unit=µA
